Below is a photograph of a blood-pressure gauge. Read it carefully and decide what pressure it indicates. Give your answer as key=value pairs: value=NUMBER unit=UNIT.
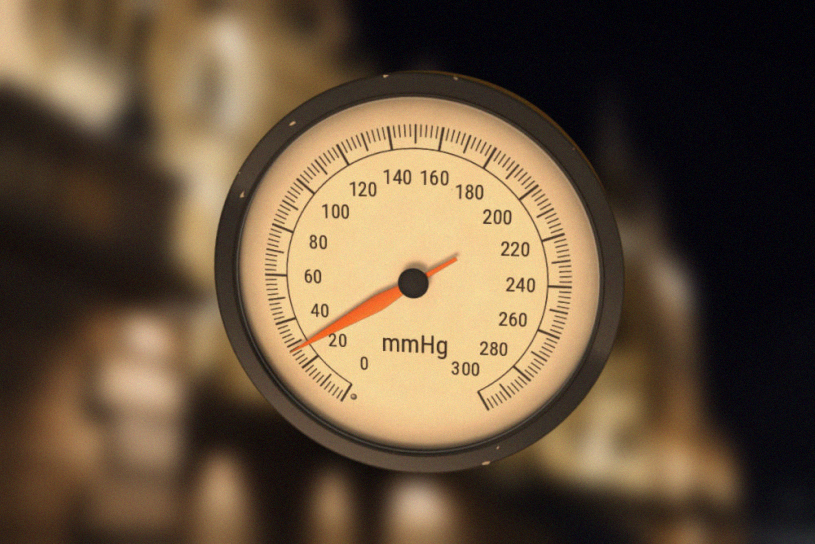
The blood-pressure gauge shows value=28 unit=mmHg
